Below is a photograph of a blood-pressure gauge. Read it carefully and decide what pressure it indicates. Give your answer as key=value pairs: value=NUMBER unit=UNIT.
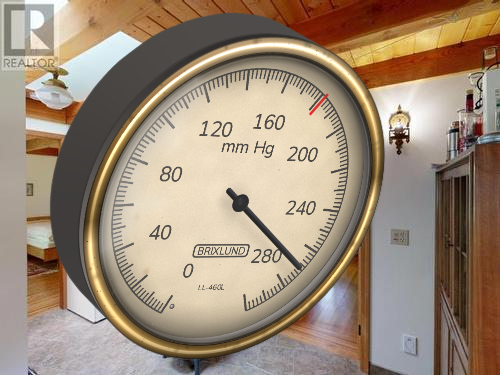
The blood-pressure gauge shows value=270 unit=mmHg
